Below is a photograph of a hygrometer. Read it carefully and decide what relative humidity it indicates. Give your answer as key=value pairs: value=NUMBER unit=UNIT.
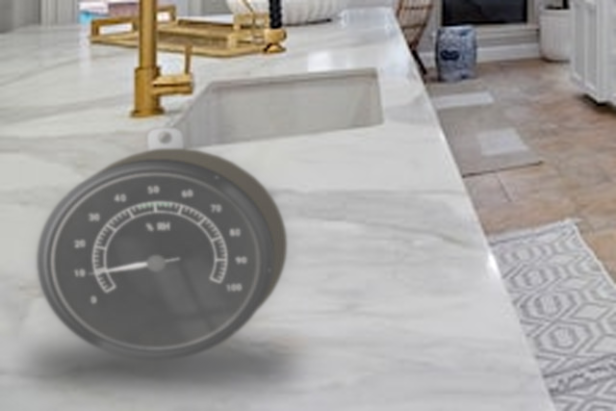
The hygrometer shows value=10 unit=%
